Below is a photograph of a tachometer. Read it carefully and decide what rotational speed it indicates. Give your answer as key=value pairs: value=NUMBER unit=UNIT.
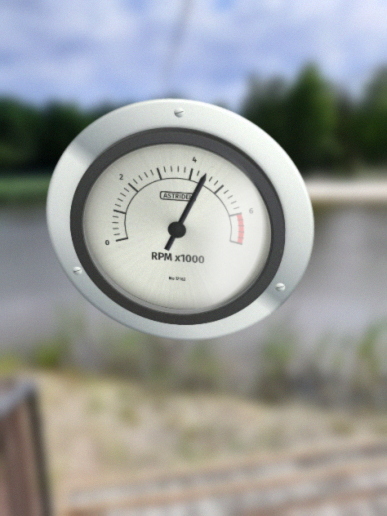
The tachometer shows value=4400 unit=rpm
